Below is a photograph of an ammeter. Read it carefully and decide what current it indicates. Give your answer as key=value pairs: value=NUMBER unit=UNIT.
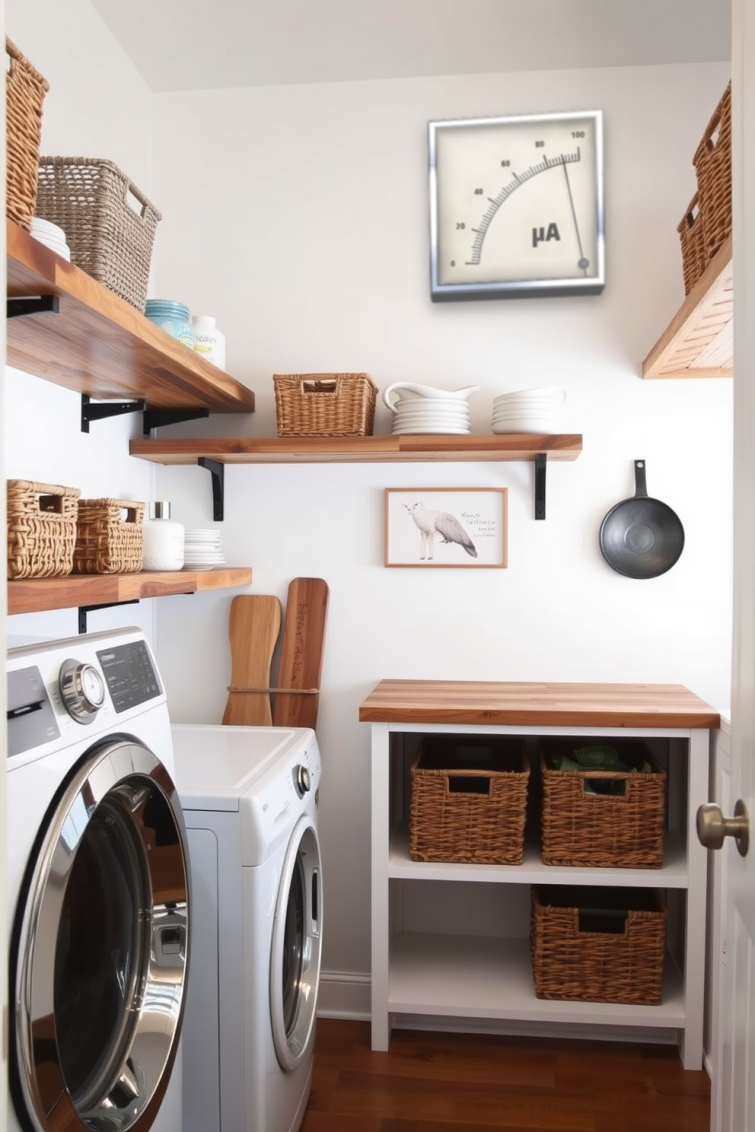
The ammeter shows value=90 unit=µA
